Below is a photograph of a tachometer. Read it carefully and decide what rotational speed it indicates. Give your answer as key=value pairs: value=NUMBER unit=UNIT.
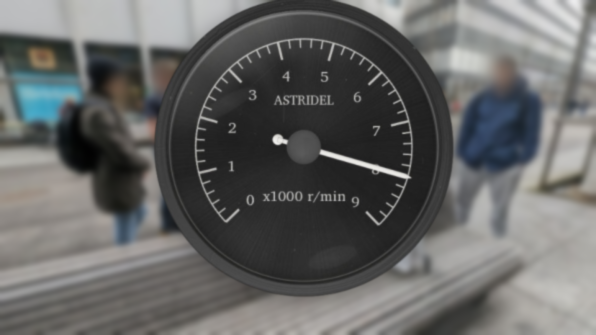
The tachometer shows value=8000 unit=rpm
